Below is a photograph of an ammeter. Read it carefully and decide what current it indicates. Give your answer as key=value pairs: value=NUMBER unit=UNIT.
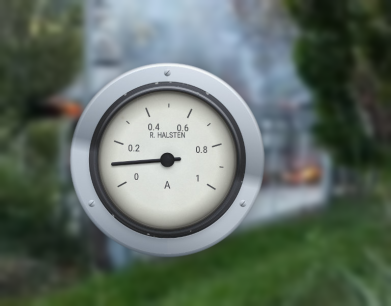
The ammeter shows value=0.1 unit=A
